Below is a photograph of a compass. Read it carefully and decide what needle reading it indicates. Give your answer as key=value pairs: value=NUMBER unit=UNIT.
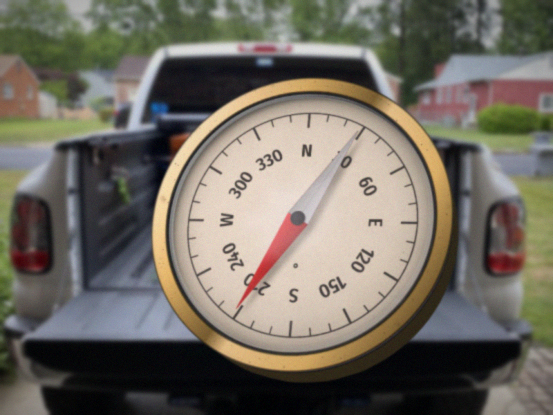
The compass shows value=210 unit=°
